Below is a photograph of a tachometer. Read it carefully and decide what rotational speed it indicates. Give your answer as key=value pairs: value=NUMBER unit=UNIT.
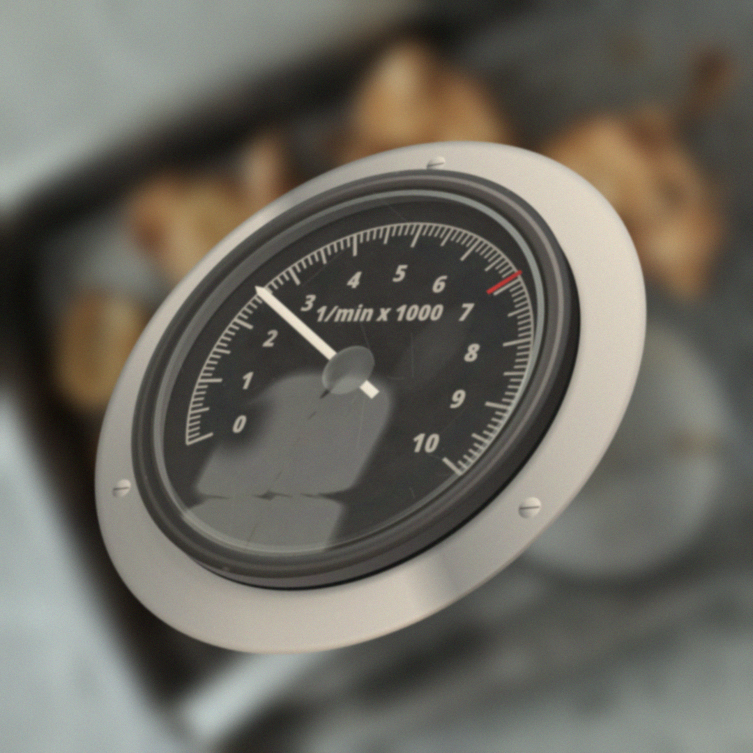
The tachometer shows value=2500 unit=rpm
